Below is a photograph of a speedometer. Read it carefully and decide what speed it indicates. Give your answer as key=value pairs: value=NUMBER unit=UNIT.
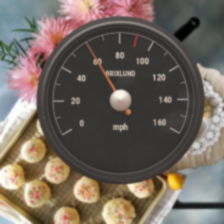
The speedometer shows value=60 unit=mph
